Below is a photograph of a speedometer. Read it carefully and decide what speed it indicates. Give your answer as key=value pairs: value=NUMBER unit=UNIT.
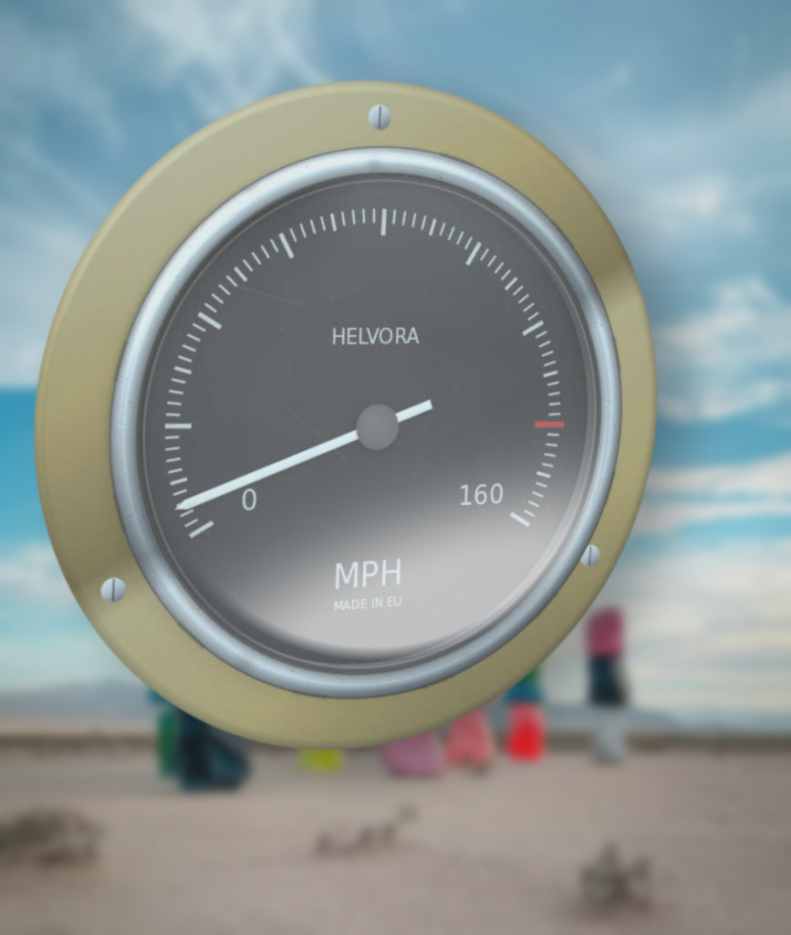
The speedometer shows value=6 unit=mph
